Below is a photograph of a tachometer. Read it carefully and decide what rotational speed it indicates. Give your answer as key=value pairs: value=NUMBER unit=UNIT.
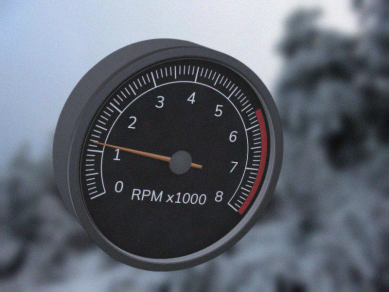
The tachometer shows value=1200 unit=rpm
